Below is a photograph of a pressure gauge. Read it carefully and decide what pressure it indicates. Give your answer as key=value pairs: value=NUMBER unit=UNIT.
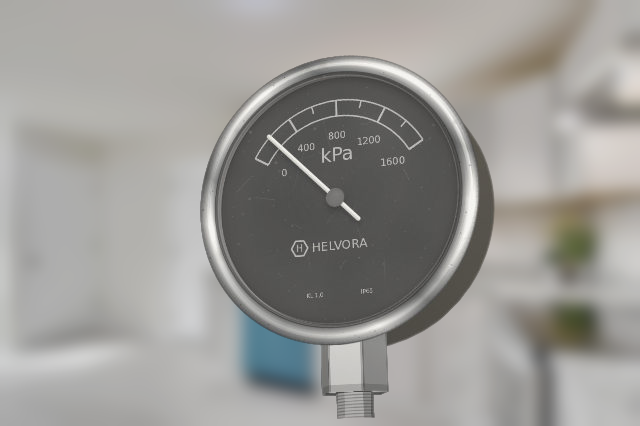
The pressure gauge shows value=200 unit=kPa
